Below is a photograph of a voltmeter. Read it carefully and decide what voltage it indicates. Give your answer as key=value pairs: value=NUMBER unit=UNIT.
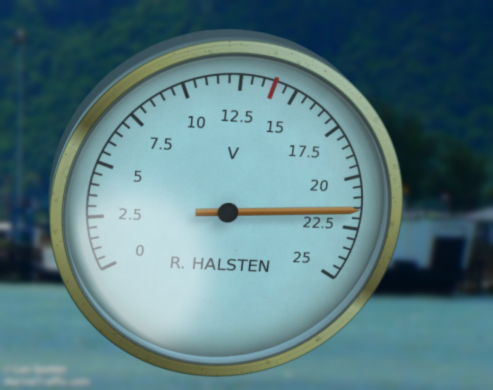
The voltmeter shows value=21.5 unit=V
